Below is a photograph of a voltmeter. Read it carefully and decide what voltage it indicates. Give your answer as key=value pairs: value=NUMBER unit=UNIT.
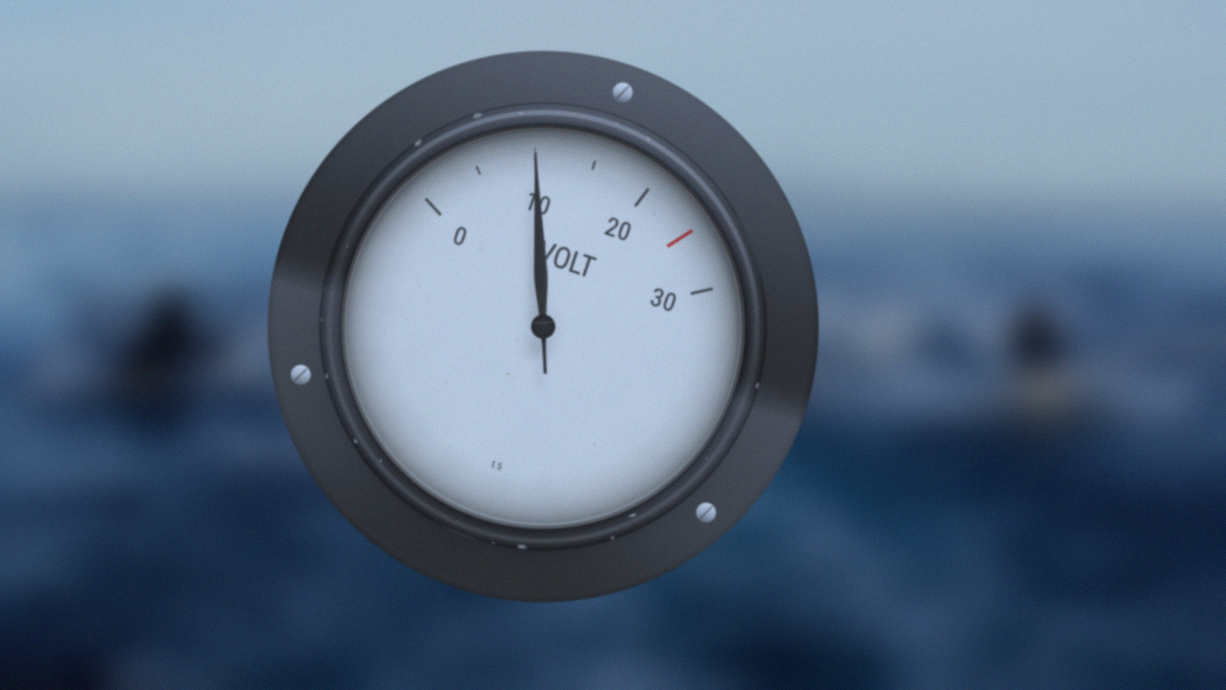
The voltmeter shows value=10 unit=V
